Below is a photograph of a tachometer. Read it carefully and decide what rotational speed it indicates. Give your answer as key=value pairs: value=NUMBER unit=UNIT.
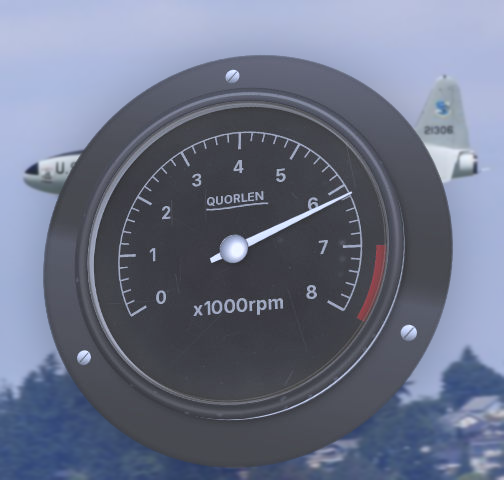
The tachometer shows value=6200 unit=rpm
